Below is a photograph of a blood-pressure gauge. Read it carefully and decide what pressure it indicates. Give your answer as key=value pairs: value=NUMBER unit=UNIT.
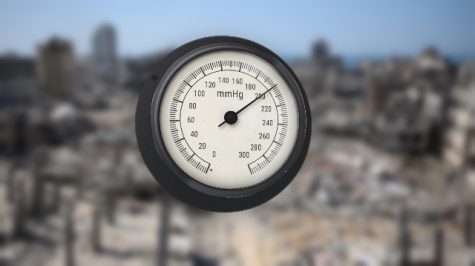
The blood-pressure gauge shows value=200 unit=mmHg
